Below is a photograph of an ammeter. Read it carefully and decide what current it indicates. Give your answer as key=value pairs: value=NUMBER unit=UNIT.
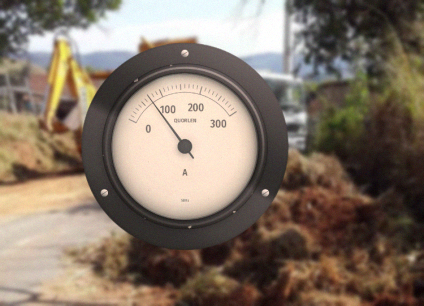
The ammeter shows value=70 unit=A
